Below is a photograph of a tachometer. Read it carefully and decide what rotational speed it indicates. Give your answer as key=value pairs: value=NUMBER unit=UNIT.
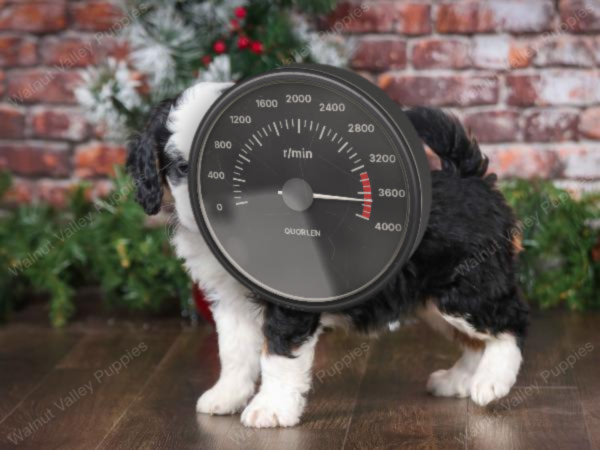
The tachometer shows value=3700 unit=rpm
